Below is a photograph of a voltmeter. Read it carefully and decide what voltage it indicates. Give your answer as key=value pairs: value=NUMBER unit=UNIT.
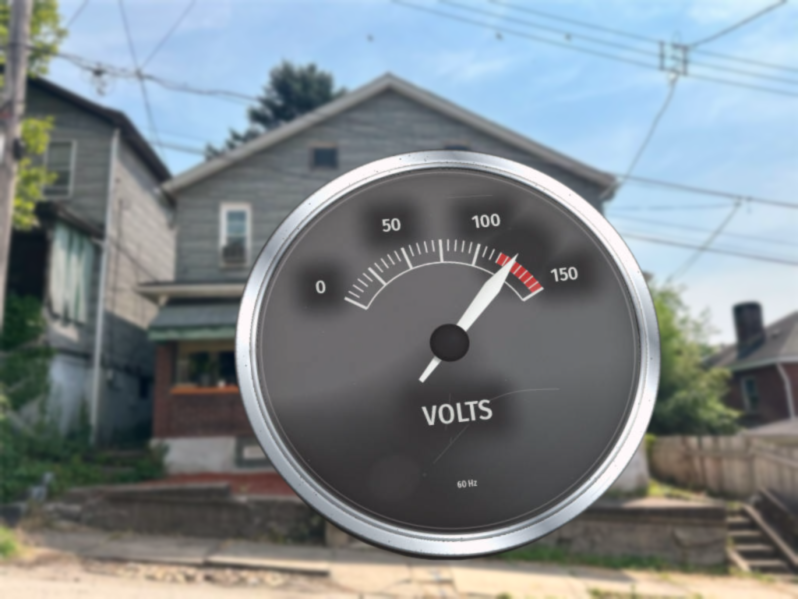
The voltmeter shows value=125 unit=V
